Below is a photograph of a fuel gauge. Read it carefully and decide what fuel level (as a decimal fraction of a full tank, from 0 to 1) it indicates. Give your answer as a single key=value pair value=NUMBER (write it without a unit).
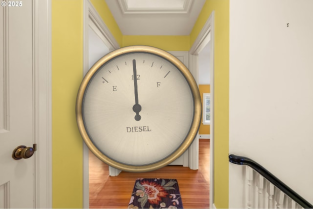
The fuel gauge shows value=0.5
